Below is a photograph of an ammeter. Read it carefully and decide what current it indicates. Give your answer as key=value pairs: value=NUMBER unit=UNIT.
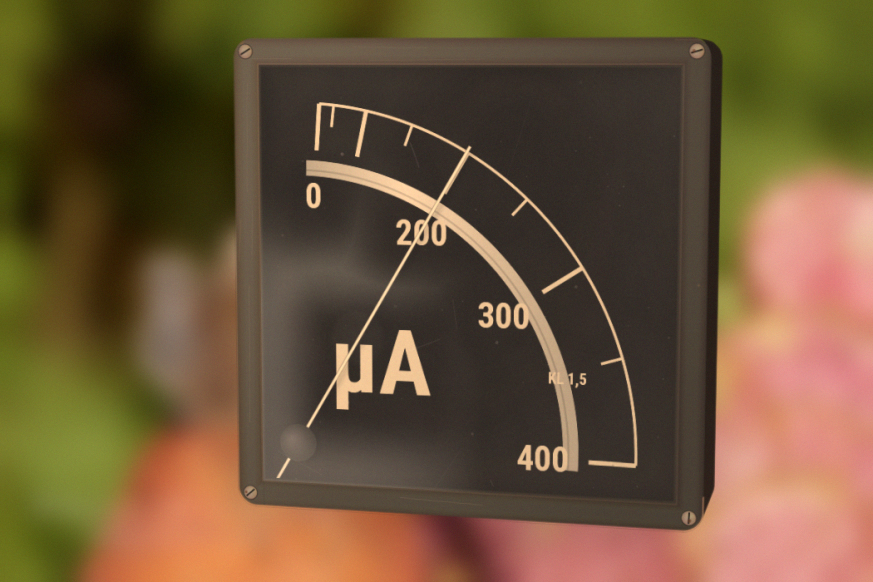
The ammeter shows value=200 unit=µA
